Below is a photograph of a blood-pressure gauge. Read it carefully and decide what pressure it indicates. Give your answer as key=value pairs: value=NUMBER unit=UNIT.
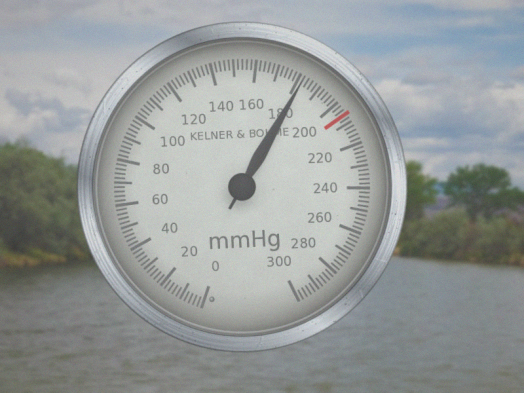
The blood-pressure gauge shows value=182 unit=mmHg
